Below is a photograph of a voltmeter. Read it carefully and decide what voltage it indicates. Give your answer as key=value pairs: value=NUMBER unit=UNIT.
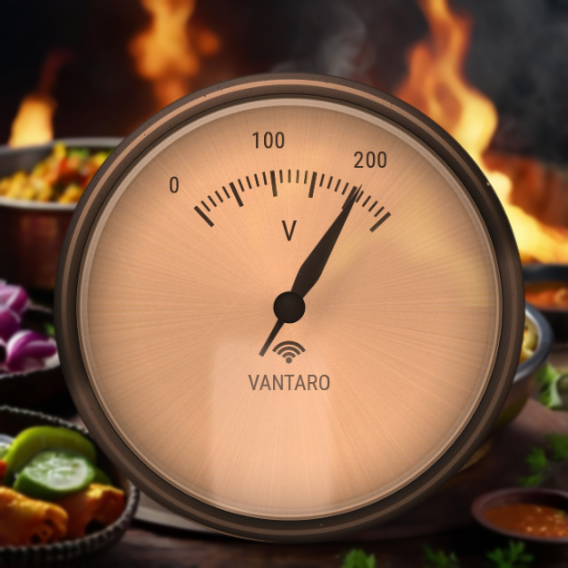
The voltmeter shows value=205 unit=V
